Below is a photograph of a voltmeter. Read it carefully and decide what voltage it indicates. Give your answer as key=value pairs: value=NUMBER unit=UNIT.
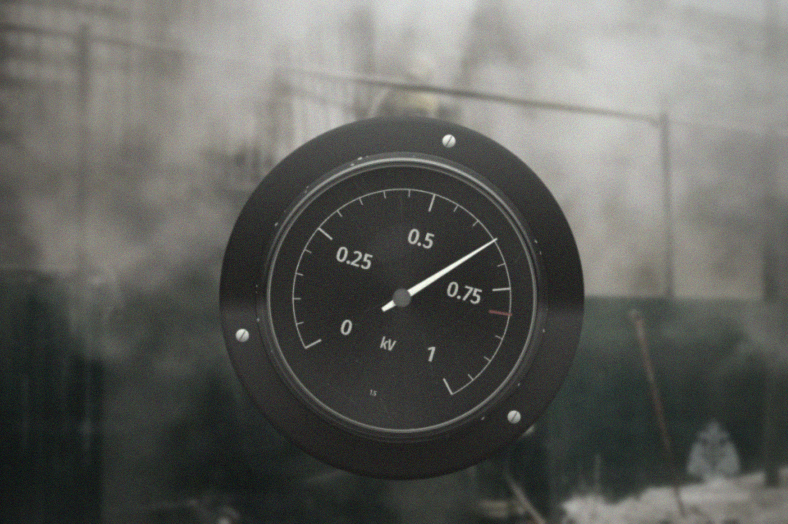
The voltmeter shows value=0.65 unit=kV
